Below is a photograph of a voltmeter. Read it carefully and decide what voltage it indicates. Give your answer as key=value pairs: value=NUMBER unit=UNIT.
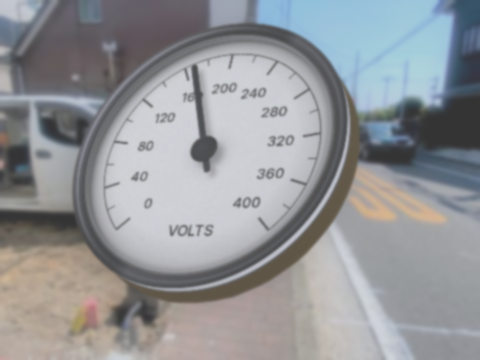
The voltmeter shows value=170 unit=V
